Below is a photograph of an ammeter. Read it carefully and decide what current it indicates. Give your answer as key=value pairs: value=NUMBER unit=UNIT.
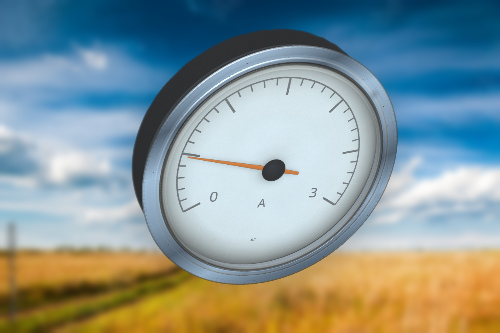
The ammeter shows value=0.5 unit=A
